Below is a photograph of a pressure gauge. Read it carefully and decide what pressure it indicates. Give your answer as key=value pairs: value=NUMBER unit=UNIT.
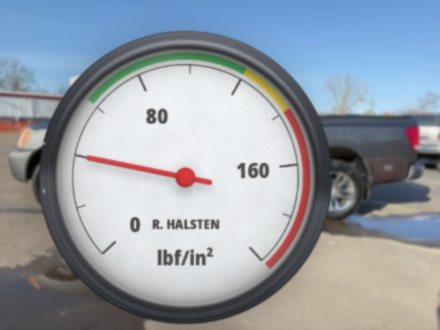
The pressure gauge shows value=40 unit=psi
